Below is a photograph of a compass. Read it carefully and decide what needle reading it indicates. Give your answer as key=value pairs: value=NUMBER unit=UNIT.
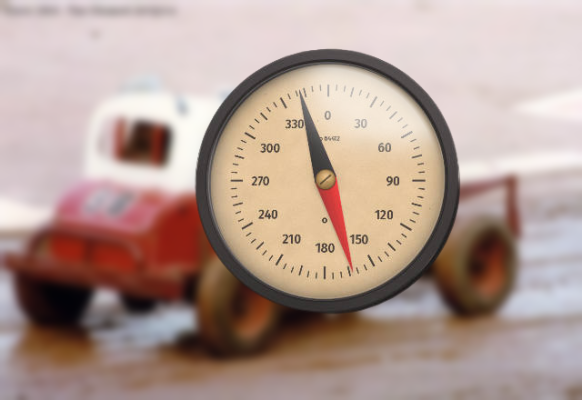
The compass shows value=162.5 unit=°
